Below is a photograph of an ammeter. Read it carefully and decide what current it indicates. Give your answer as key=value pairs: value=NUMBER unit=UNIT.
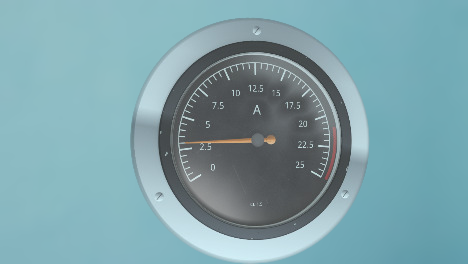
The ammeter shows value=3 unit=A
